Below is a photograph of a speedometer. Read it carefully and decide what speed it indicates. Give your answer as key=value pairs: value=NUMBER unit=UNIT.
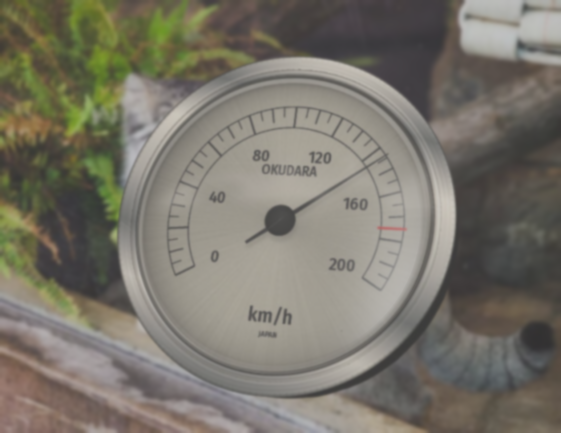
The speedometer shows value=145 unit=km/h
